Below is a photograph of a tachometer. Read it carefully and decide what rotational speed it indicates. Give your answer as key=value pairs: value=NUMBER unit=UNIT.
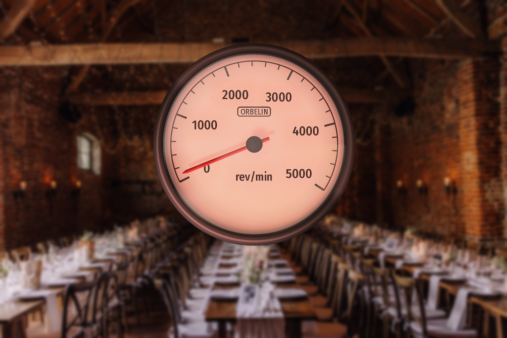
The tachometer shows value=100 unit=rpm
